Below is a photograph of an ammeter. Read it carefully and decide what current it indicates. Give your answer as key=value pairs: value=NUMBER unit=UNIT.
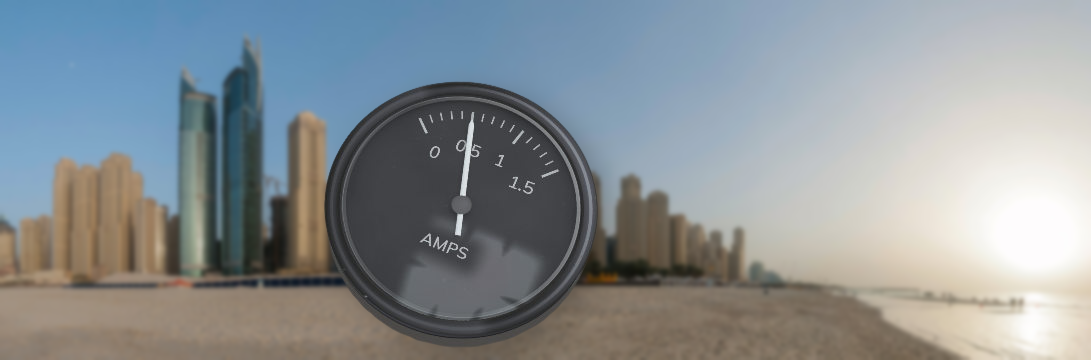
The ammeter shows value=0.5 unit=A
